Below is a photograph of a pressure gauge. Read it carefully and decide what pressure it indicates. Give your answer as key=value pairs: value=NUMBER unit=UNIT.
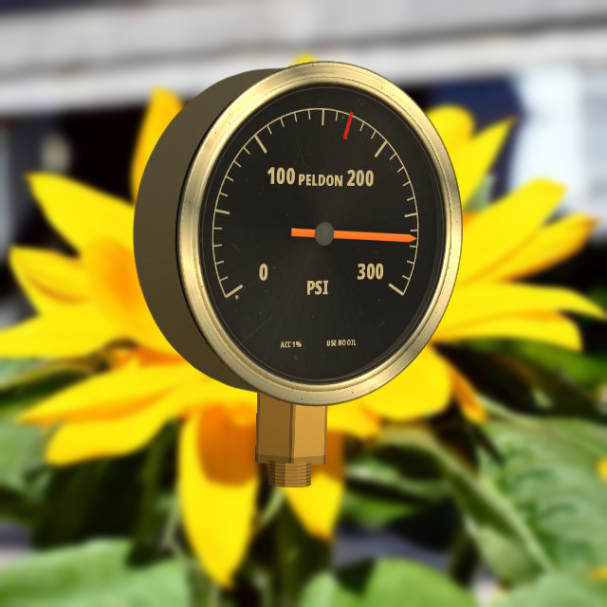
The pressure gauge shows value=265 unit=psi
